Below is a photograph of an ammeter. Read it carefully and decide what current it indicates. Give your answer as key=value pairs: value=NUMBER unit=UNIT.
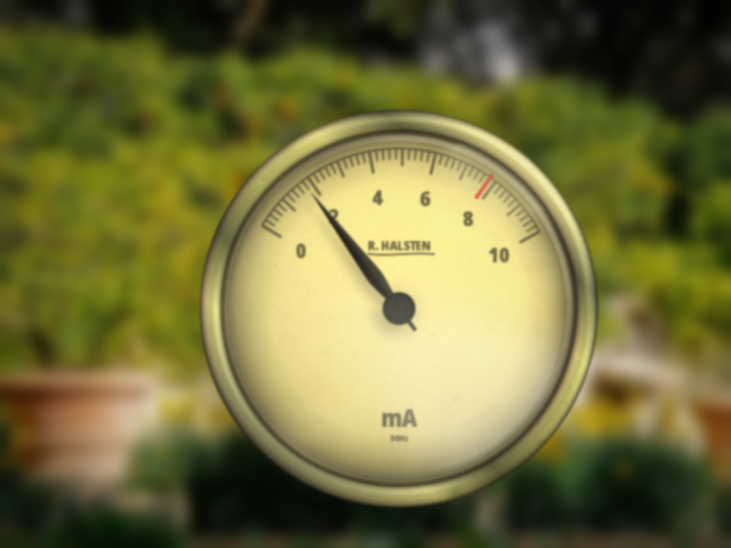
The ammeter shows value=1.8 unit=mA
